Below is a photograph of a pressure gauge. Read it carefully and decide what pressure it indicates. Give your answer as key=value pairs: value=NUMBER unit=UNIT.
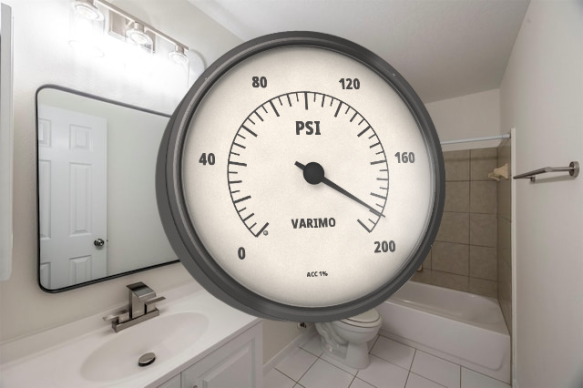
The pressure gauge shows value=190 unit=psi
